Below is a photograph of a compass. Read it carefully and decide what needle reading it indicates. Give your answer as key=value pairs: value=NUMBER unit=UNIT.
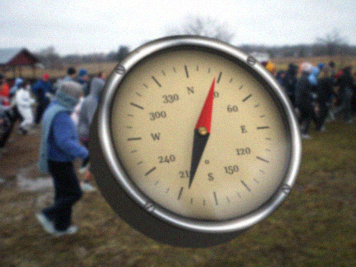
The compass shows value=25 unit=°
